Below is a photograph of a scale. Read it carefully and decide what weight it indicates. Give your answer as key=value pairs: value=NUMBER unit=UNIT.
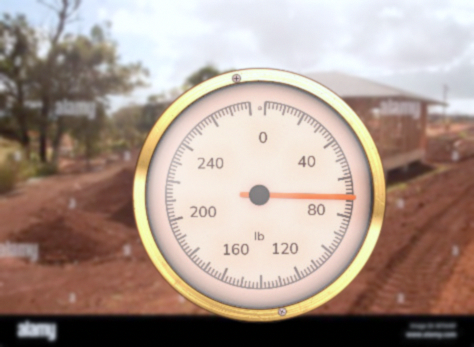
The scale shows value=70 unit=lb
